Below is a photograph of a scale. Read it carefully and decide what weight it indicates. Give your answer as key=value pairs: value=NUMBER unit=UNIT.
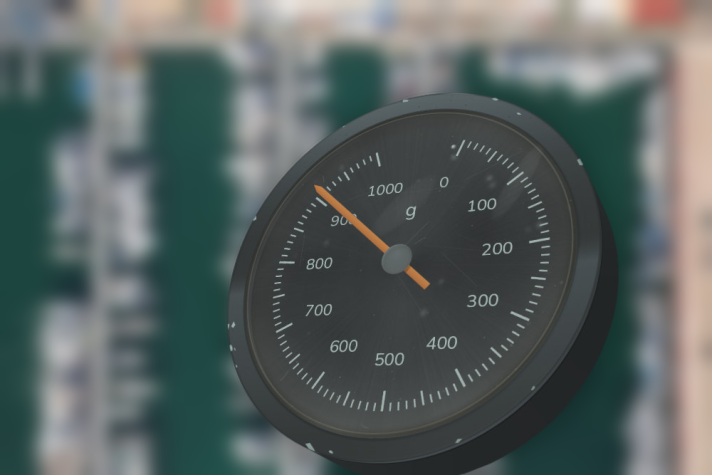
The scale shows value=910 unit=g
